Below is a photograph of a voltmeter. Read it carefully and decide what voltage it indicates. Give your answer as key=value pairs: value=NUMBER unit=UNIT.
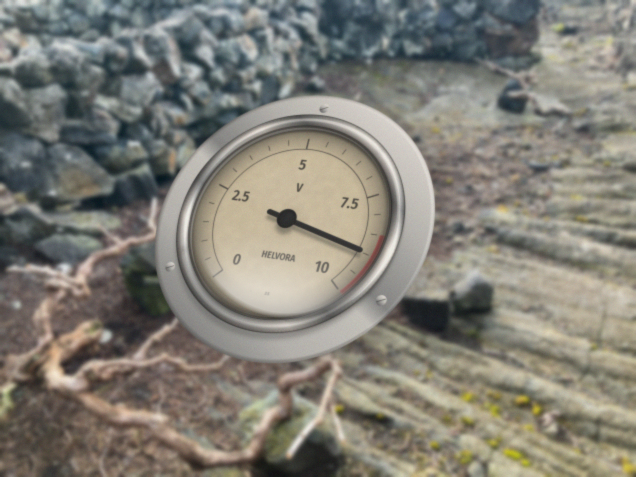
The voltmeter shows value=9 unit=V
